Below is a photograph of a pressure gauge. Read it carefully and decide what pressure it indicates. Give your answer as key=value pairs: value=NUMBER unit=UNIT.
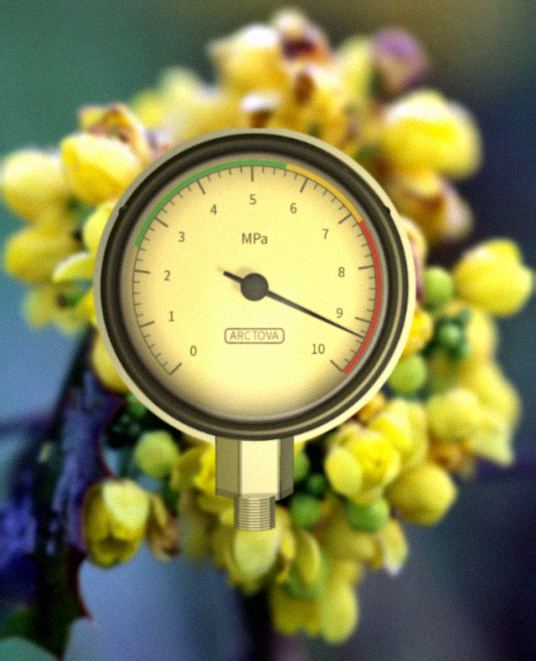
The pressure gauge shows value=9.3 unit=MPa
